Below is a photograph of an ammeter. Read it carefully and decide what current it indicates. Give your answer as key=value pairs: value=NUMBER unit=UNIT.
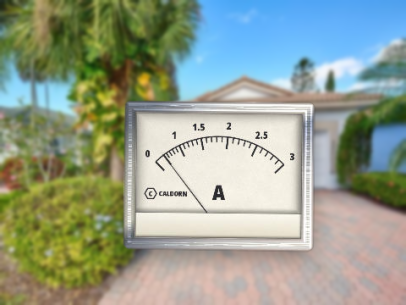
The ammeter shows value=0.5 unit=A
